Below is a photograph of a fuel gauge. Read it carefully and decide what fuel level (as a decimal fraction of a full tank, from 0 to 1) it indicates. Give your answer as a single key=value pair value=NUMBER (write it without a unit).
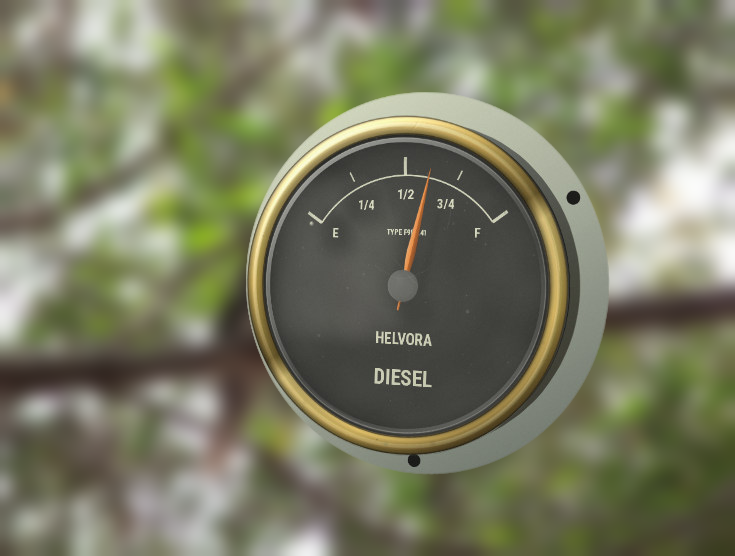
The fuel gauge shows value=0.625
